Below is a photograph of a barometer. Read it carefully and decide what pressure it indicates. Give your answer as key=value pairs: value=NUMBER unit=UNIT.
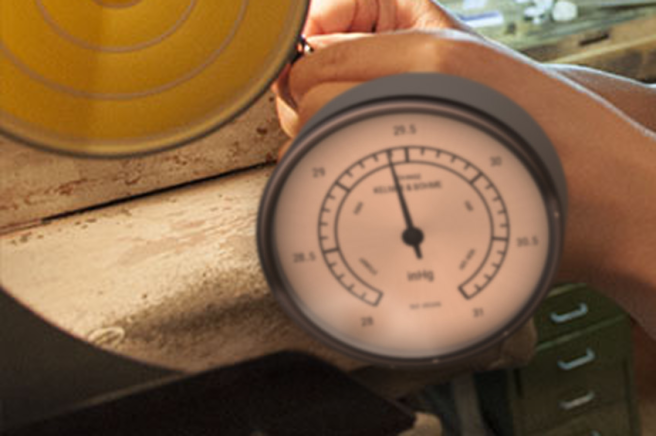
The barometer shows value=29.4 unit=inHg
